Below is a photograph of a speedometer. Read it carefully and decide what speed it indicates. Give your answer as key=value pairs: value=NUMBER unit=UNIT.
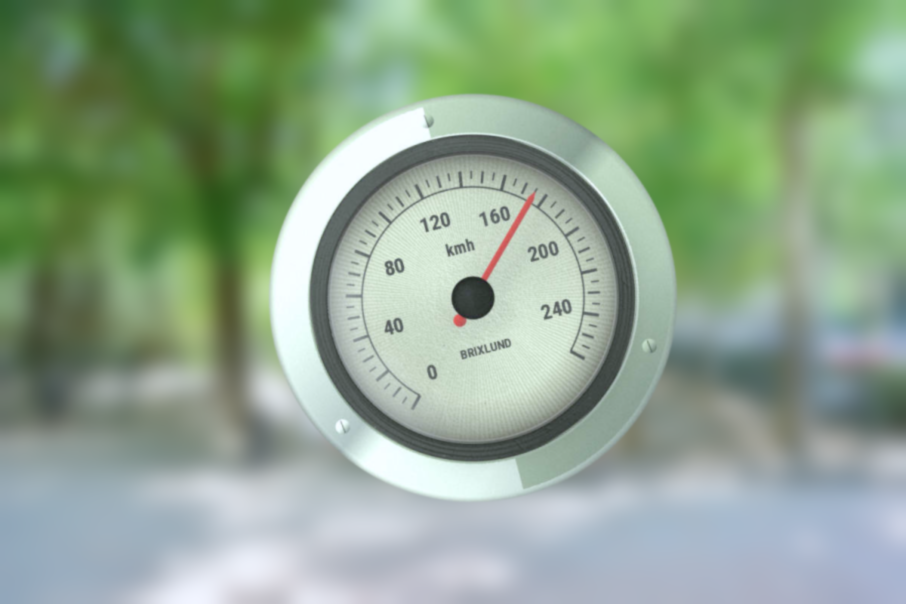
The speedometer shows value=175 unit=km/h
